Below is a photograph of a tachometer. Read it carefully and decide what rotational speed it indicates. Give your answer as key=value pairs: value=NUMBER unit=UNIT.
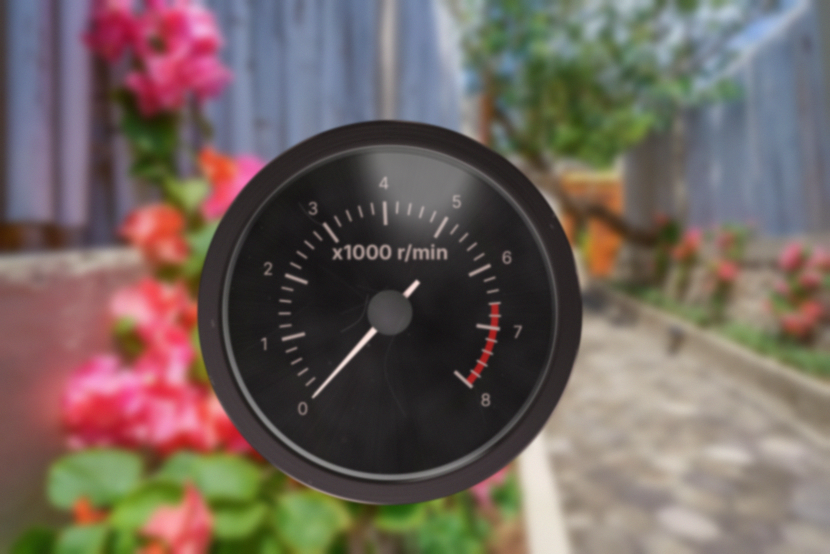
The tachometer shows value=0 unit=rpm
